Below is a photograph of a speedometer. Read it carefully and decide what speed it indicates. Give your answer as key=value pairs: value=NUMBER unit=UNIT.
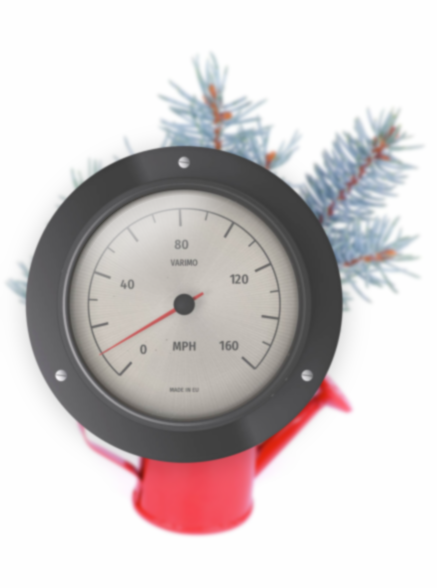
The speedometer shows value=10 unit=mph
